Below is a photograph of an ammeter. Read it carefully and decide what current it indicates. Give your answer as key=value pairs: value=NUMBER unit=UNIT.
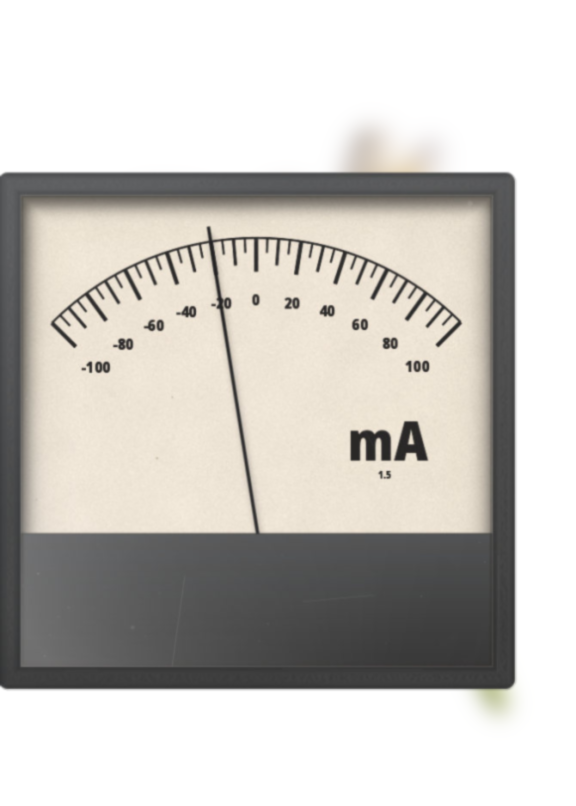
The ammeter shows value=-20 unit=mA
